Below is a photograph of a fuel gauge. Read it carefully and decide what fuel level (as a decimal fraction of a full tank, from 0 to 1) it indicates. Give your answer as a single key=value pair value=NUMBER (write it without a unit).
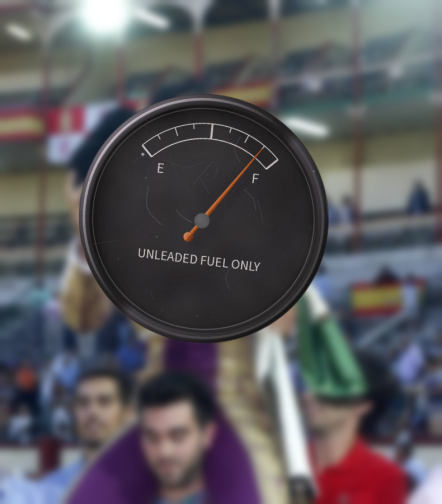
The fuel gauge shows value=0.875
